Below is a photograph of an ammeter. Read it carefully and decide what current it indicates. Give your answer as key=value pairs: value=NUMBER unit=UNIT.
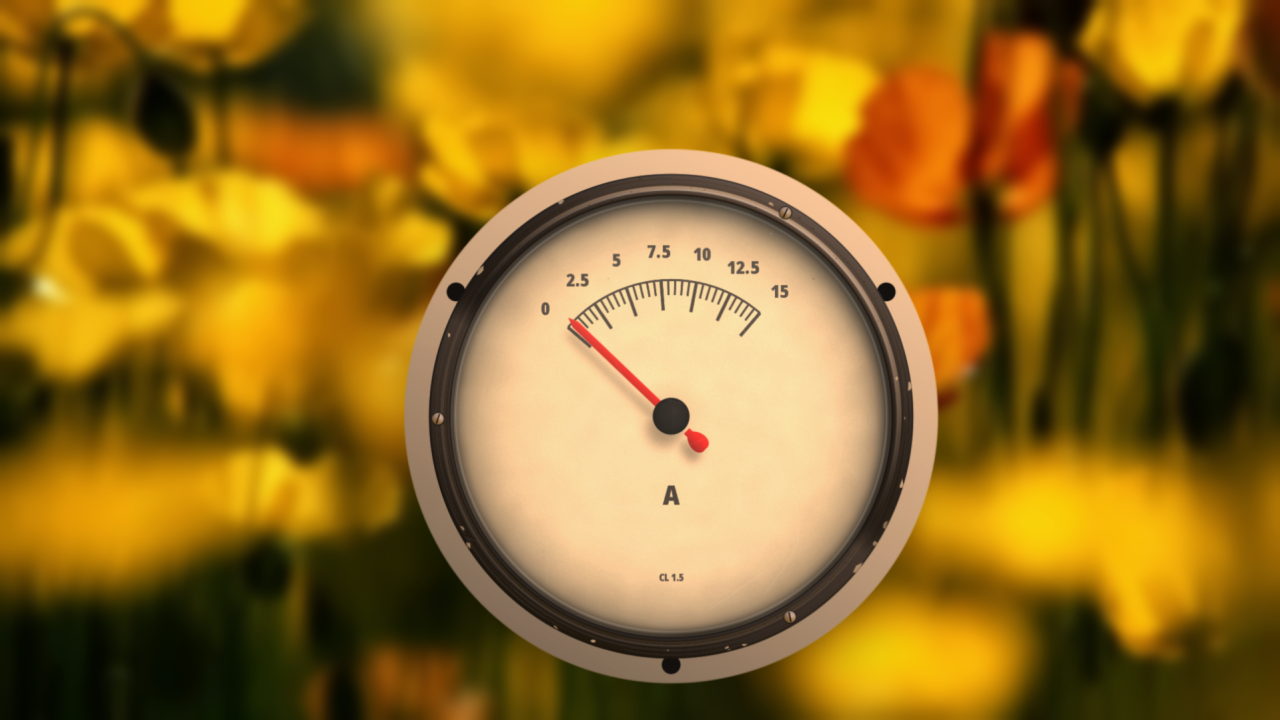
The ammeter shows value=0.5 unit=A
